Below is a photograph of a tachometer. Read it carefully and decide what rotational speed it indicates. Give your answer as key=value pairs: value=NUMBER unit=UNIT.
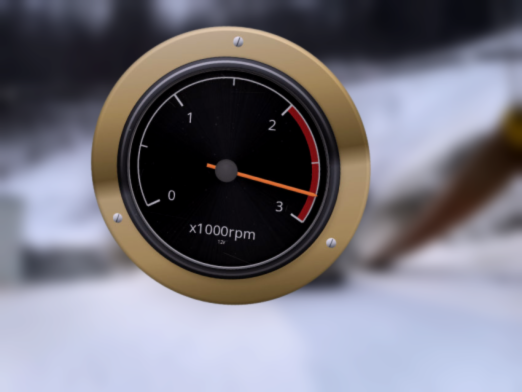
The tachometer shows value=2750 unit=rpm
